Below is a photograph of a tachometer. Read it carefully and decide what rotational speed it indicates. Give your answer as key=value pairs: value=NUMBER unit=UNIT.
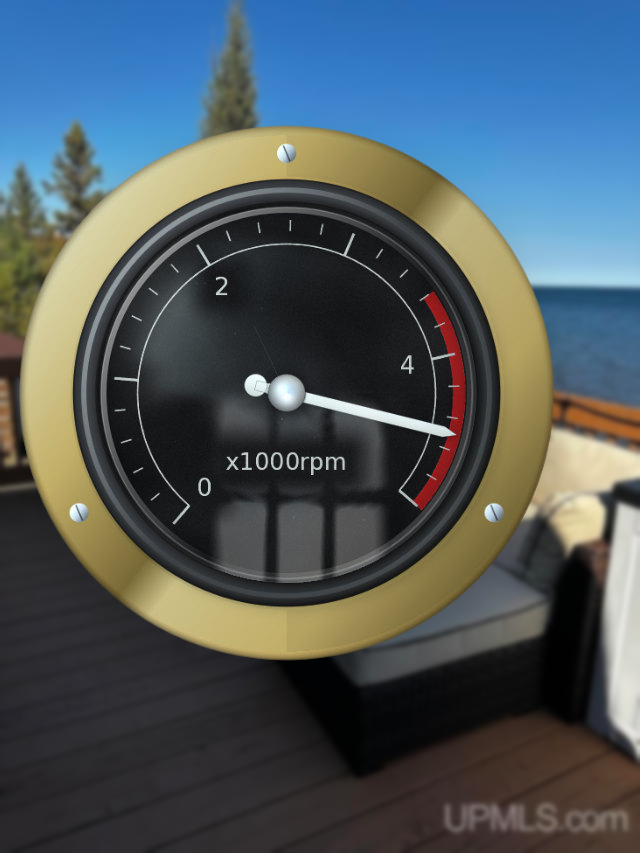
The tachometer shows value=4500 unit=rpm
